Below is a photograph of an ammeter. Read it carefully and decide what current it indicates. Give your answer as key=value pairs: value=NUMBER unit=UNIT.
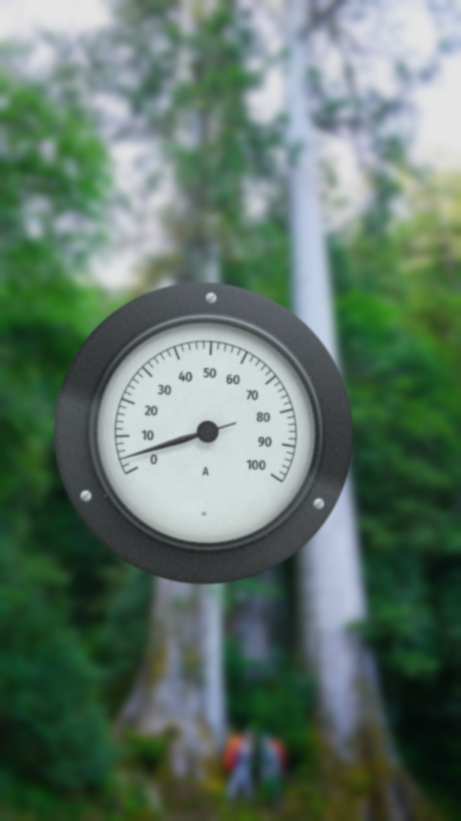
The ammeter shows value=4 unit=A
